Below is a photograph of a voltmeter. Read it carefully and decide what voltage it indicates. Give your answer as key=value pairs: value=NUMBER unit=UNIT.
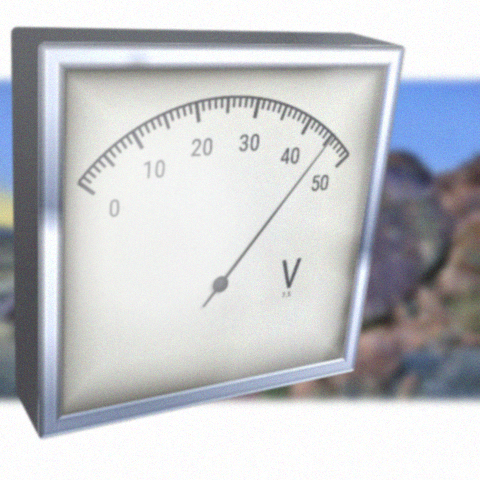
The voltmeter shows value=45 unit=V
